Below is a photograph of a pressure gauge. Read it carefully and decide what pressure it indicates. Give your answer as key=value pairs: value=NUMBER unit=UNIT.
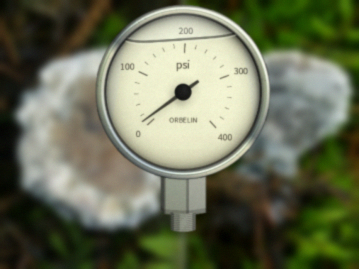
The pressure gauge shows value=10 unit=psi
